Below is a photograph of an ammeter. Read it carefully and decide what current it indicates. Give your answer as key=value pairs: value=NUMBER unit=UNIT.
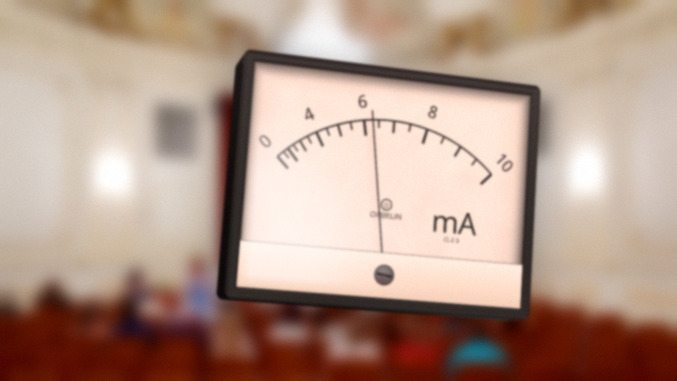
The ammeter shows value=6.25 unit=mA
